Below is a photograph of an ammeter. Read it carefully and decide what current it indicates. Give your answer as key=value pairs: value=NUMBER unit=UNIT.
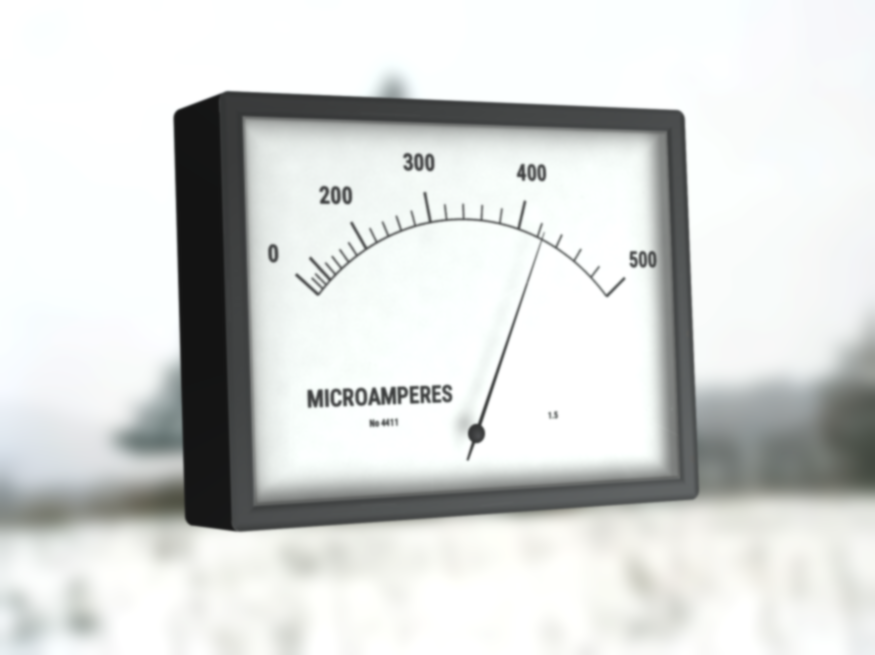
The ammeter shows value=420 unit=µA
